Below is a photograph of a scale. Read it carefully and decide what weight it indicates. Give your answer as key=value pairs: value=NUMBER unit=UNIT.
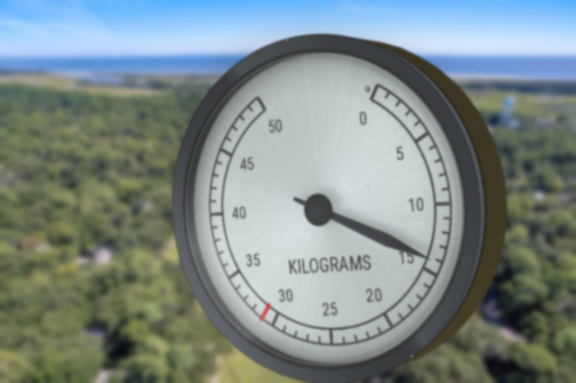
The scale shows value=14 unit=kg
